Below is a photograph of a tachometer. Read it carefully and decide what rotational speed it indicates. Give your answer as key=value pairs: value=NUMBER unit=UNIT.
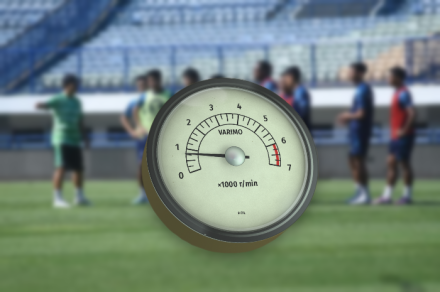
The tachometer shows value=750 unit=rpm
